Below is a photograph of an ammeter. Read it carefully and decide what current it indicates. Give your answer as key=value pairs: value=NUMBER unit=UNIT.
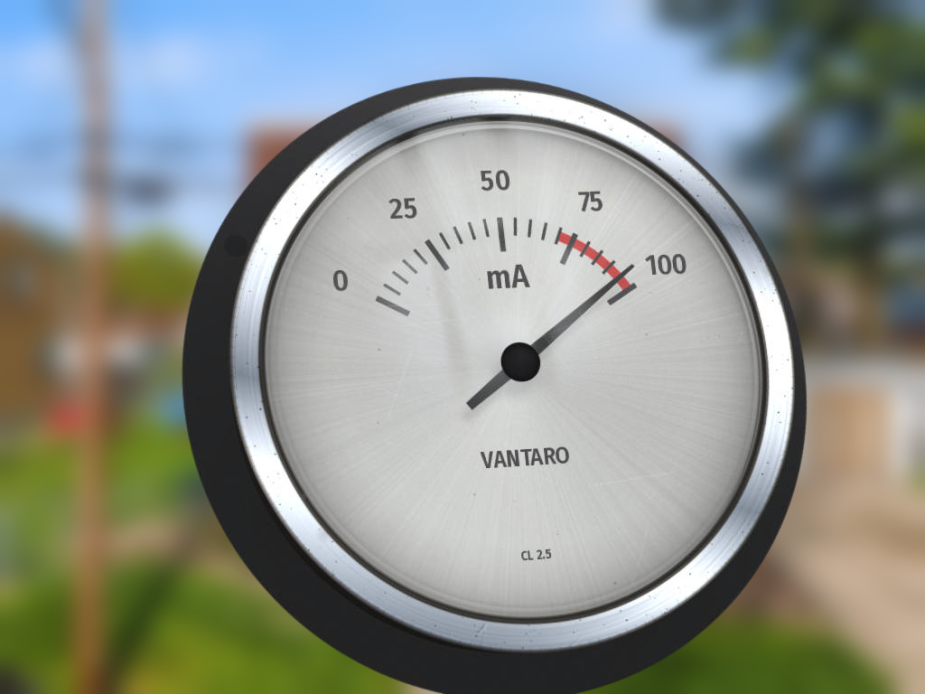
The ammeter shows value=95 unit=mA
